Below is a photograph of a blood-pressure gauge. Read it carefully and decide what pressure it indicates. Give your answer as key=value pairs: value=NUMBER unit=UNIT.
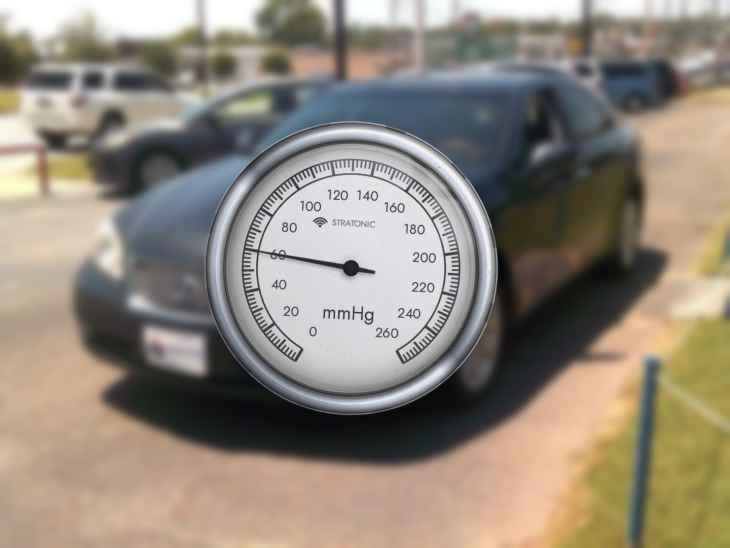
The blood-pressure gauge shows value=60 unit=mmHg
